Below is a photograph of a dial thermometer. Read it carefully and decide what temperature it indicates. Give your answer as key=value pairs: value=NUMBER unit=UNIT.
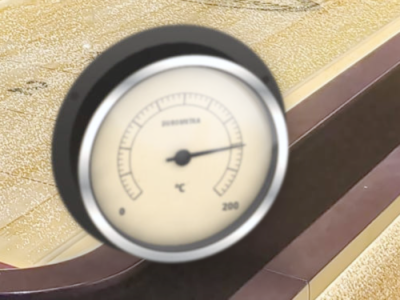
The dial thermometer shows value=160 unit=°C
